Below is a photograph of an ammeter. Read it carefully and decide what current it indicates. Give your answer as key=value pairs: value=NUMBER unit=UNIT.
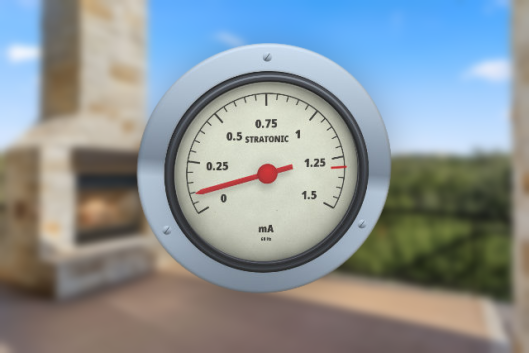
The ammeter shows value=0.1 unit=mA
